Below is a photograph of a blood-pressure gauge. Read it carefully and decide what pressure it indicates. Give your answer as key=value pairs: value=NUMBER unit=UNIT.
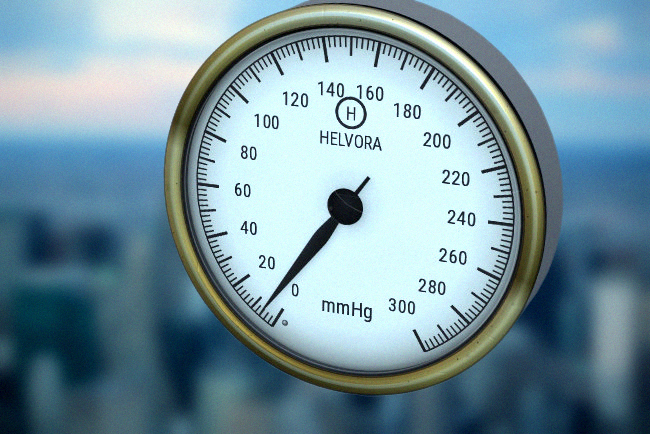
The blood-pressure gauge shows value=6 unit=mmHg
